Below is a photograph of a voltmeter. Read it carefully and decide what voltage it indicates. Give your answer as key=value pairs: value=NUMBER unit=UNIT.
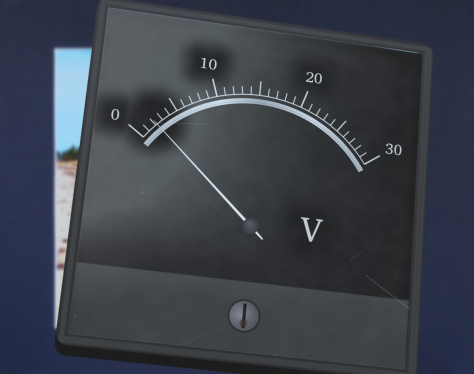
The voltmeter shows value=2 unit=V
